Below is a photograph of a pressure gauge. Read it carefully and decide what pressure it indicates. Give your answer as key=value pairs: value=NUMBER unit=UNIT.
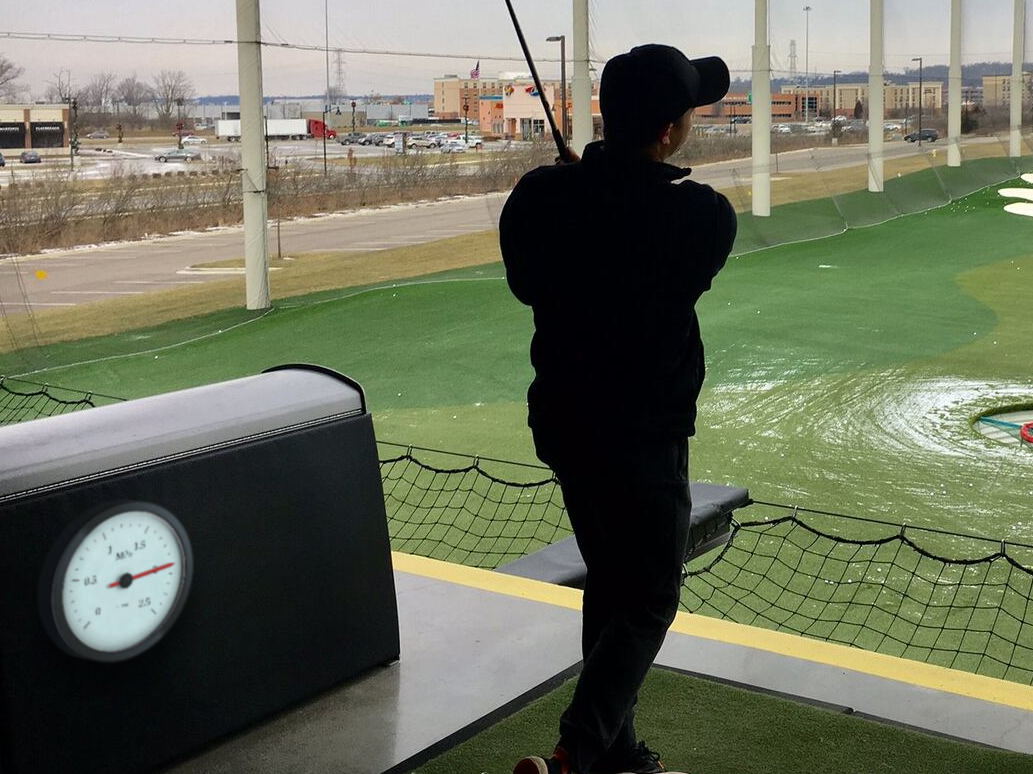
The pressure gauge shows value=2 unit=MPa
